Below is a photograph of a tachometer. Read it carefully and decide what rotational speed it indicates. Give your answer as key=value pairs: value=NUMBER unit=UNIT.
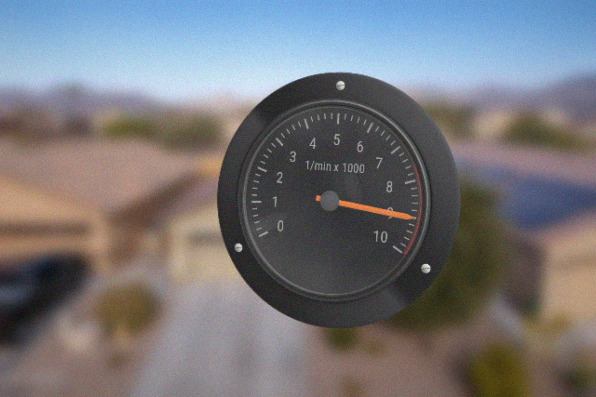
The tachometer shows value=9000 unit=rpm
